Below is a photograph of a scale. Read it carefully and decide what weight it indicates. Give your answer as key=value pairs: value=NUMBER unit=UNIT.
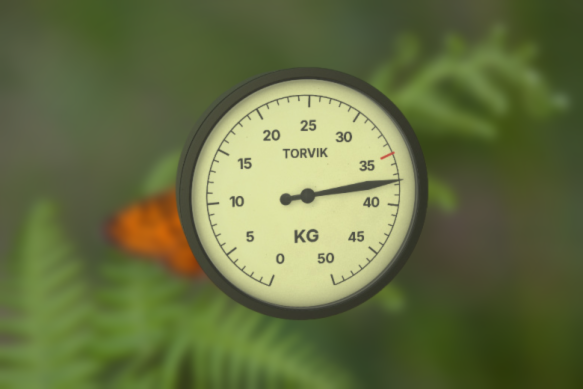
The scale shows value=37.5 unit=kg
